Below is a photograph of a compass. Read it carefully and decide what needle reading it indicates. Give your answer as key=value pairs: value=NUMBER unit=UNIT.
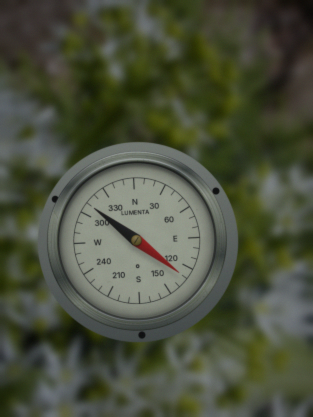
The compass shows value=130 unit=°
